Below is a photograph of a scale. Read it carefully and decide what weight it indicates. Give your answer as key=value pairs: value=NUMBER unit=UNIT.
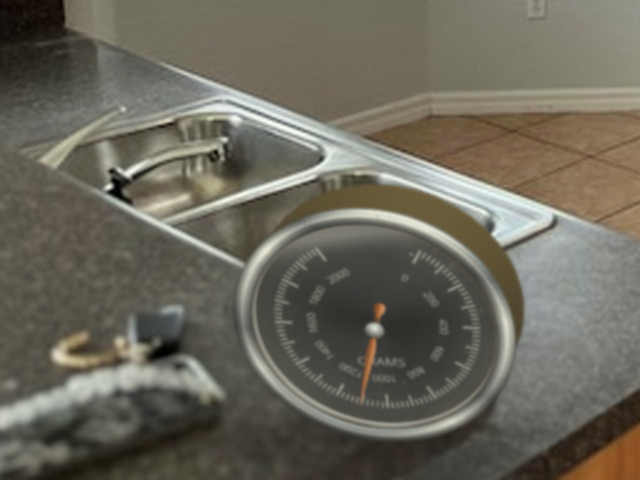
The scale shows value=1100 unit=g
